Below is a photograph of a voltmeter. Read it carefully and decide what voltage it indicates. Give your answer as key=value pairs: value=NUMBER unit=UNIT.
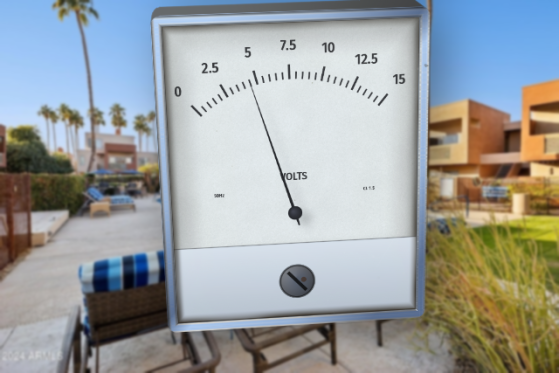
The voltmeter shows value=4.5 unit=V
